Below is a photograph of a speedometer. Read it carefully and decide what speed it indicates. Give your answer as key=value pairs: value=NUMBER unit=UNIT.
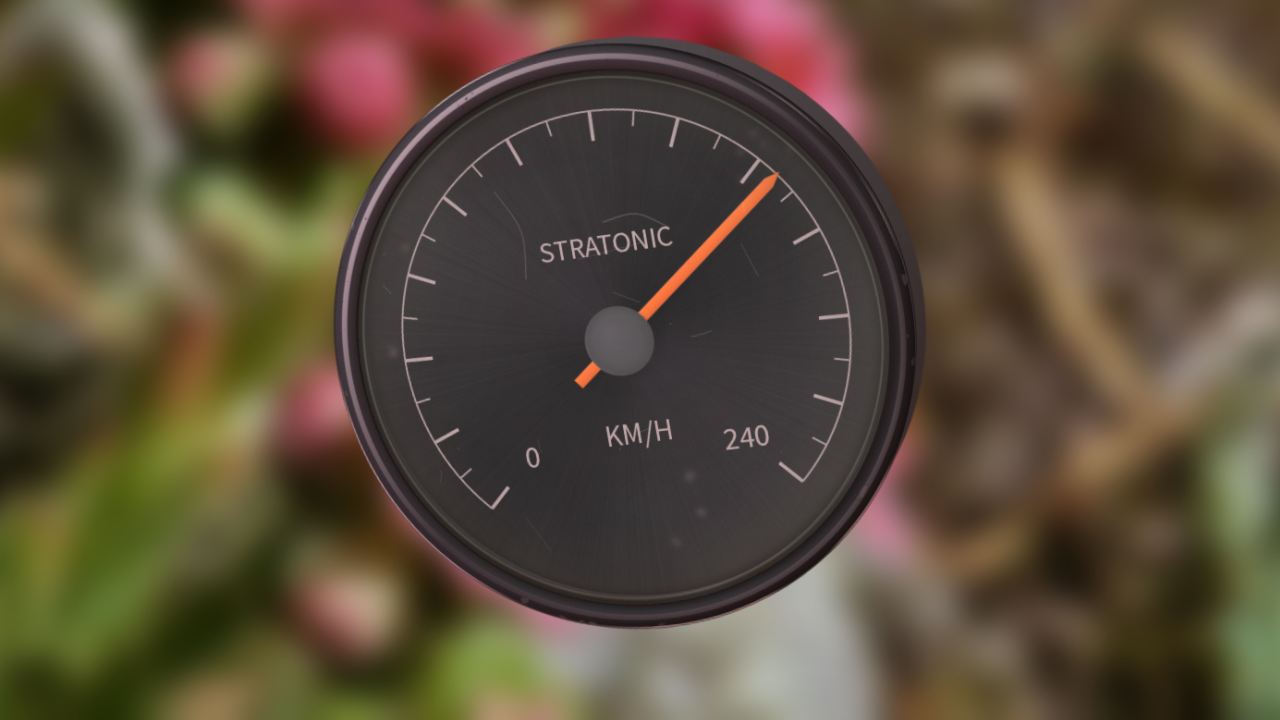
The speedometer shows value=165 unit=km/h
